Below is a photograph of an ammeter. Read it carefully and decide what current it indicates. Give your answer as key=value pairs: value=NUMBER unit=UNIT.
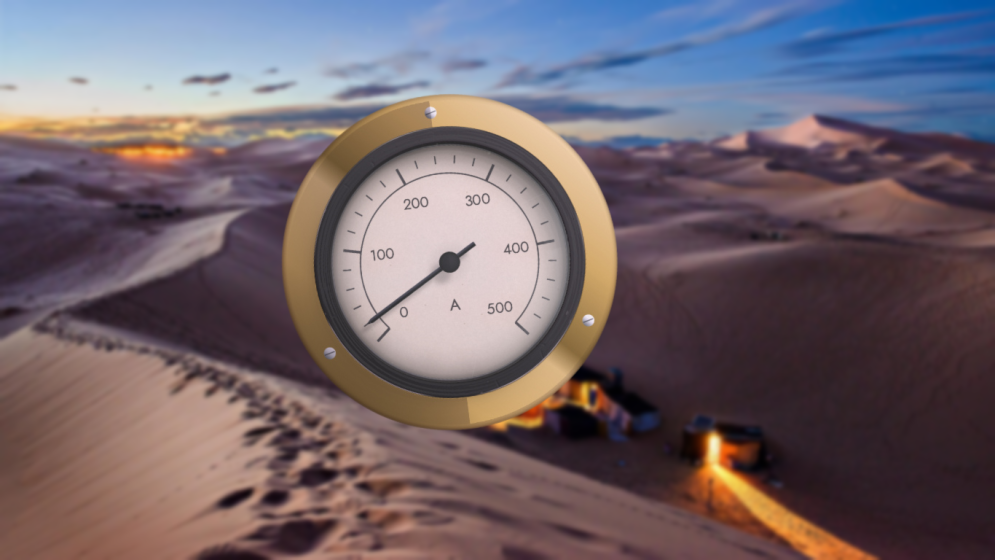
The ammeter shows value=20 unit=A
